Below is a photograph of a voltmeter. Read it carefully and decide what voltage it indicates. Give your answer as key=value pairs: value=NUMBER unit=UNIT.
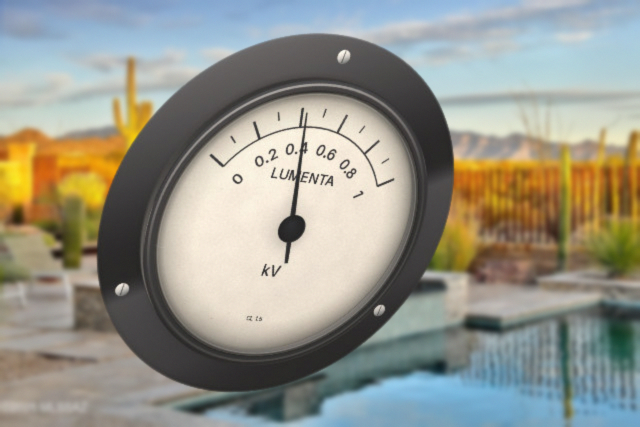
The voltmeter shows value=0.4 unit=kV
